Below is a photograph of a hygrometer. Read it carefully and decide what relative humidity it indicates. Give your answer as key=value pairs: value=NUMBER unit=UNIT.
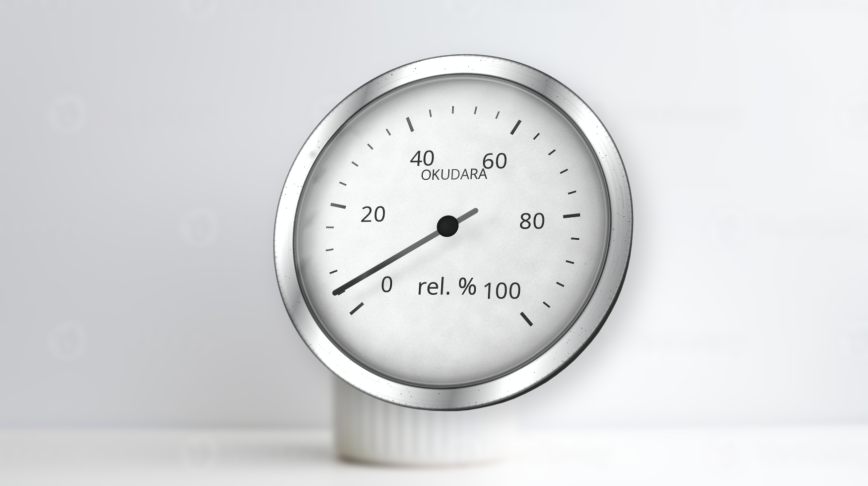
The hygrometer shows value=4 unit=%
